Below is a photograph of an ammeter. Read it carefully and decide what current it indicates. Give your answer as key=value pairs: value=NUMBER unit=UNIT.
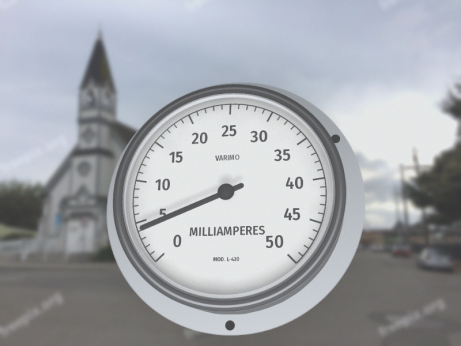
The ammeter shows value=4 unit=mA
